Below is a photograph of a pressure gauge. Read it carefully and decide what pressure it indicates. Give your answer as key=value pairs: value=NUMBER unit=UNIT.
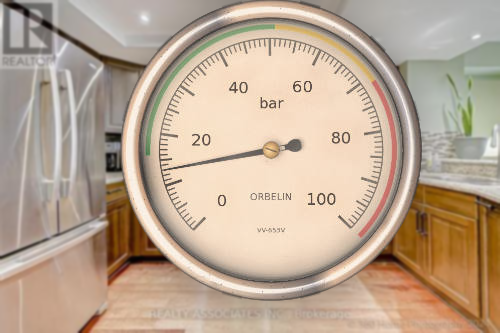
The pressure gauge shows value=13 unit=bar
